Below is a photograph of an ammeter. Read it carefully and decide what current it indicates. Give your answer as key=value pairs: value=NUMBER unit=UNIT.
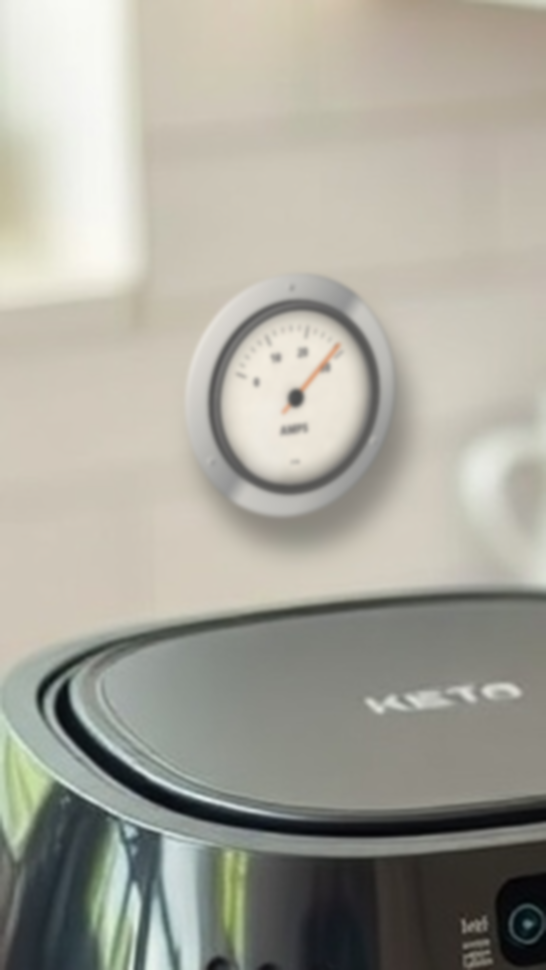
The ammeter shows value=28 unit=A
